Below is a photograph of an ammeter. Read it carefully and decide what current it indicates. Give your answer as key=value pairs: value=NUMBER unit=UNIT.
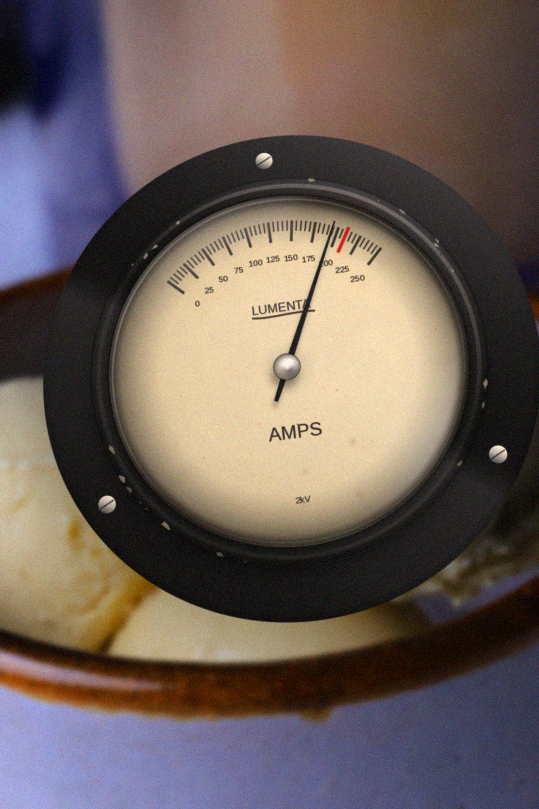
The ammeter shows value=195 unit=A
